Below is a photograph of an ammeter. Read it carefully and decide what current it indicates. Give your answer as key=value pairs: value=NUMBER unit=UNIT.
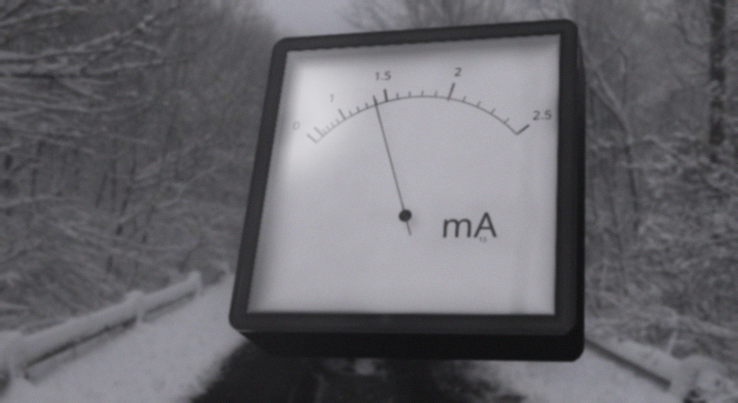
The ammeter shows value=1.4 unit=mA
